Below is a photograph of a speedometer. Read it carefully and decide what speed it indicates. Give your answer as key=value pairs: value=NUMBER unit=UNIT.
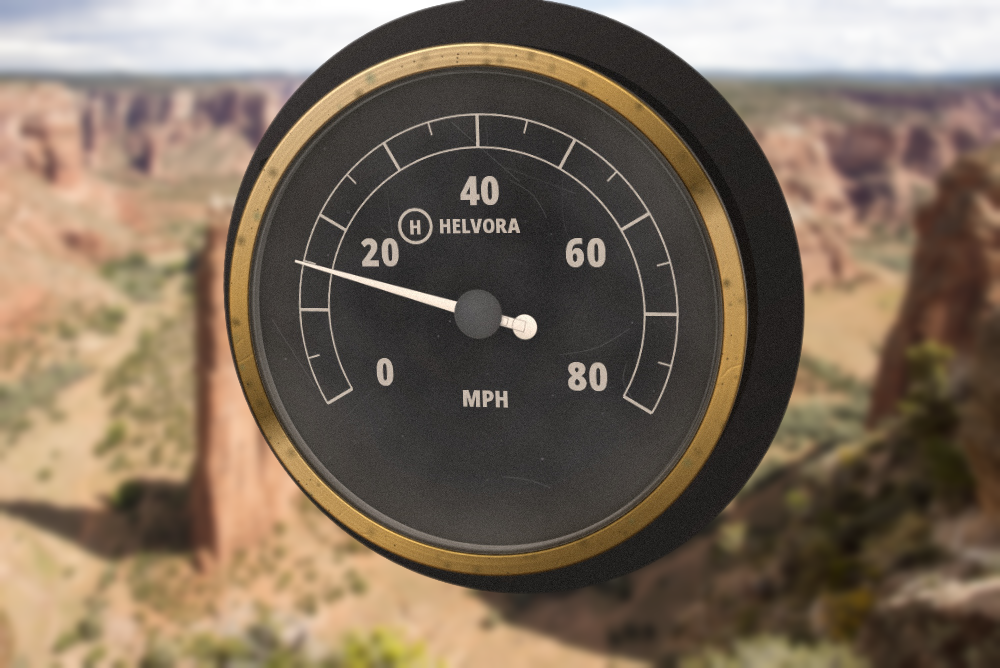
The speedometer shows value=15 unit=mph
